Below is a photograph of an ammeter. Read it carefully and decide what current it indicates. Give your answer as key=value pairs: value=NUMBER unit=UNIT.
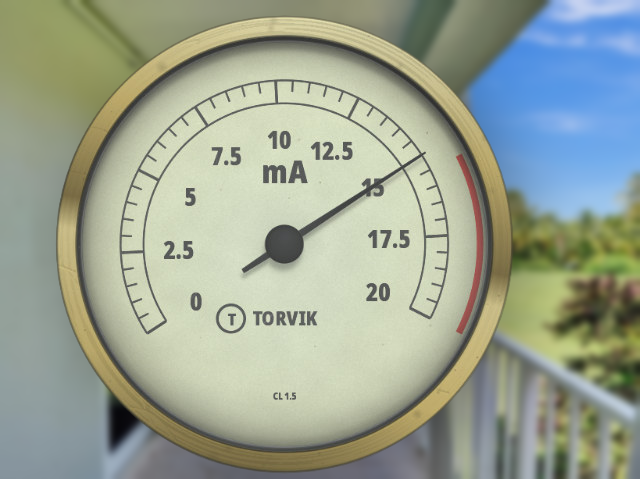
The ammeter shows value=15 unit=mA
